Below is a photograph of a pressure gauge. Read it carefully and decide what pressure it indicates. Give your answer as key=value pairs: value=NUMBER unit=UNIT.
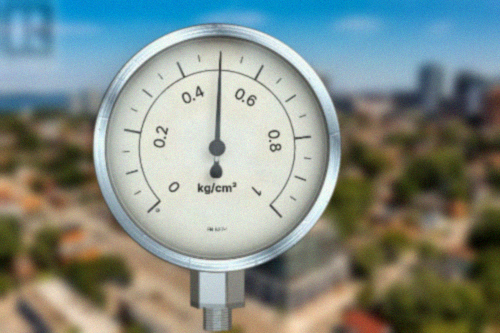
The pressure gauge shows value=0.5 unit=kg/cm²
